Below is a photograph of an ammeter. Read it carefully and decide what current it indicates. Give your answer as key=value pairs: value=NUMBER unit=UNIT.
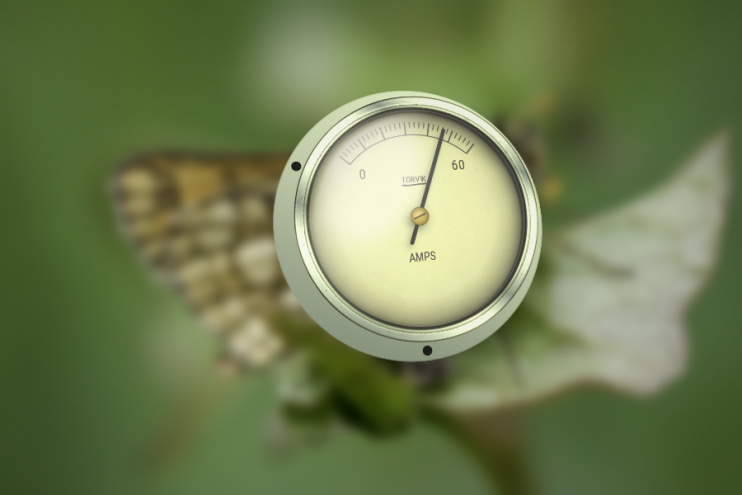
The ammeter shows value=46 unit=A
